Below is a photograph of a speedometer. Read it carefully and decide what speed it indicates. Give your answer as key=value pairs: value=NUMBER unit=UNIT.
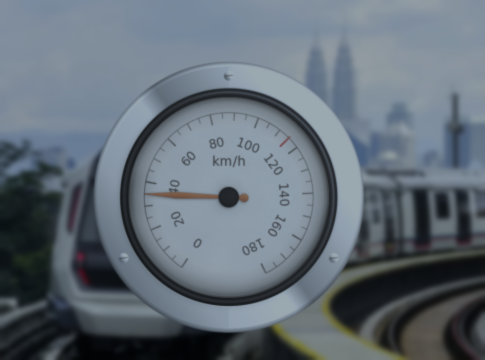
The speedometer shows value=35 unit=km/h
